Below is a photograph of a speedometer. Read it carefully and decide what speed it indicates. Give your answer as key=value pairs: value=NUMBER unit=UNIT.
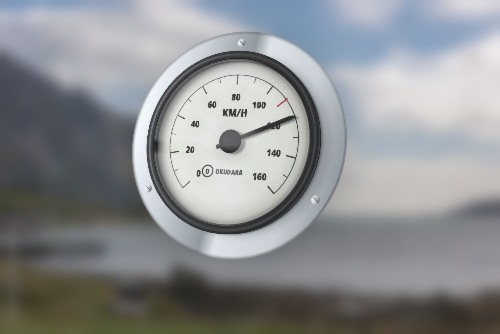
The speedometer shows value=120 unit=km/h
